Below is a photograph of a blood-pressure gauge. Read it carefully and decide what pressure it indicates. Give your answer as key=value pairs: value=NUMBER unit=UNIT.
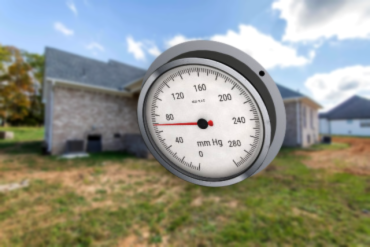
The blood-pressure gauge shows value=70 unit=mmHg
